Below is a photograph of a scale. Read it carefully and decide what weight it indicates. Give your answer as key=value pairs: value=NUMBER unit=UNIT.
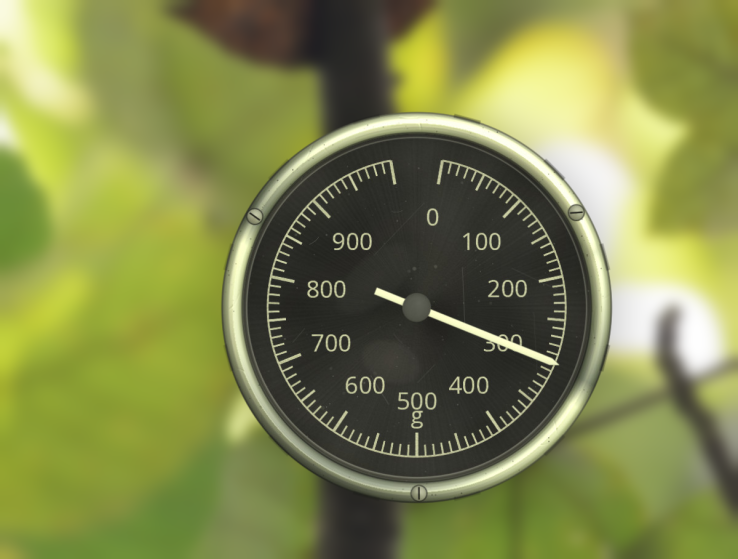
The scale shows value=300 unit=g
